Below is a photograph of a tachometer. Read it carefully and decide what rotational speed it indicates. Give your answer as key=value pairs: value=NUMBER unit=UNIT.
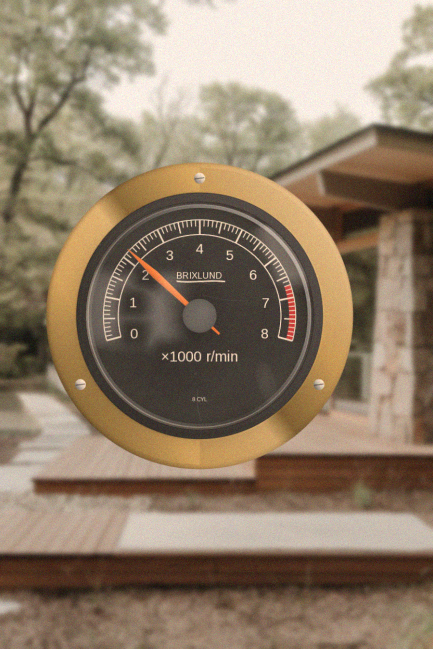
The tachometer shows value=2200 unit=rpm
